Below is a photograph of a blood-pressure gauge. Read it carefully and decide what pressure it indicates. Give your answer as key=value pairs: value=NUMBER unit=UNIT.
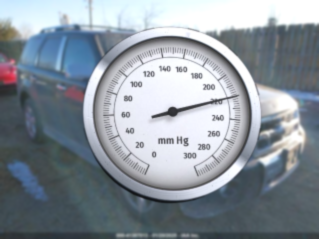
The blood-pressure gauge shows value=220 unit=mmHg
